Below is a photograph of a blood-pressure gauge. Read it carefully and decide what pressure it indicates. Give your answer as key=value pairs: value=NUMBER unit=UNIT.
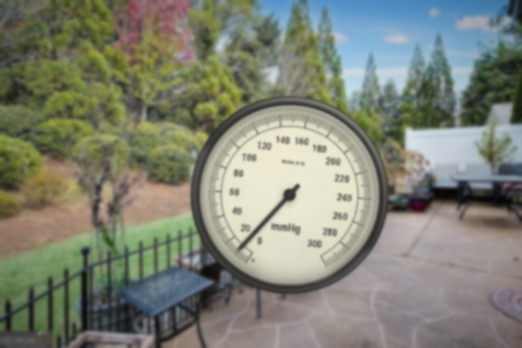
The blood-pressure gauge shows value=10 unit=mmHg
